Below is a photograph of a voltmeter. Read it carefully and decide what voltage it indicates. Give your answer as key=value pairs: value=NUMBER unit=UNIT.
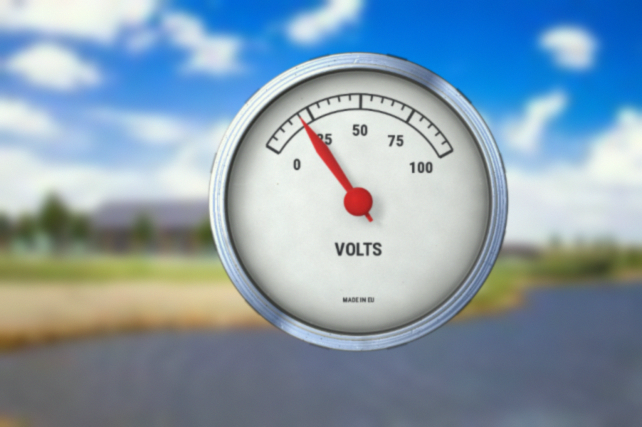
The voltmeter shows value=20 unit=V
